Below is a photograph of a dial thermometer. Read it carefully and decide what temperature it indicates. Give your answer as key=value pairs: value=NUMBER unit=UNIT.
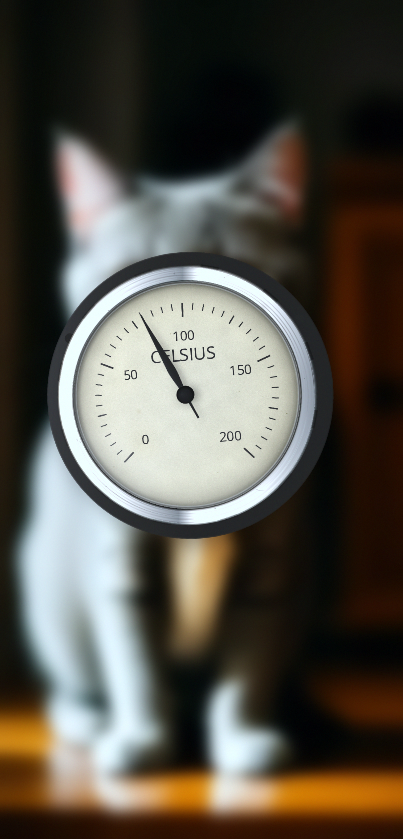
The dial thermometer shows value=80 unit=°C
